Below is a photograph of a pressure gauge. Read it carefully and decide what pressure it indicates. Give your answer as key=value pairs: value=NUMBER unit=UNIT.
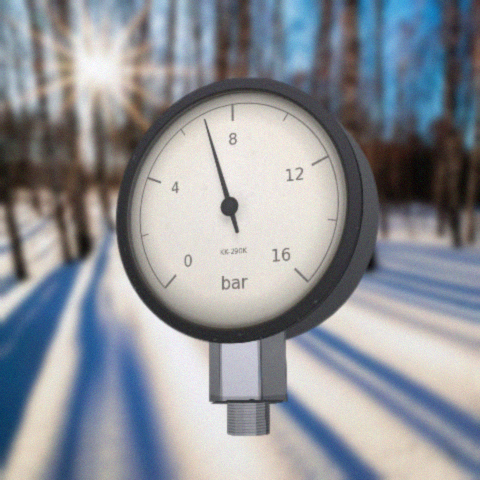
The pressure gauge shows value=7 unit=bar
